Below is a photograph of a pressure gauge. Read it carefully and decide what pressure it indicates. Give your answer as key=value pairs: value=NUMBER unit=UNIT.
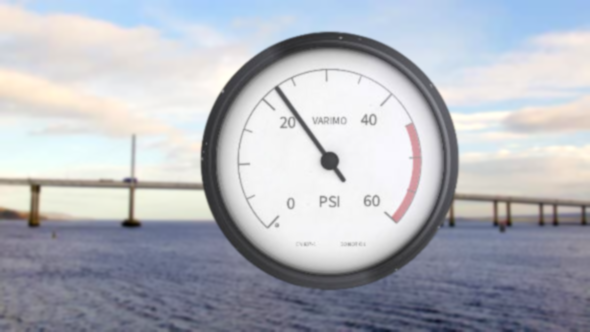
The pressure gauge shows value=22.5 unit=psi
